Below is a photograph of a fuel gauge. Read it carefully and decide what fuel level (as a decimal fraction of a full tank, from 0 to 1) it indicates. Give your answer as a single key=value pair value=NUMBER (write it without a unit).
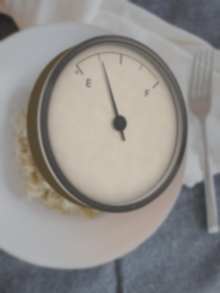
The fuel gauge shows value=0.25
